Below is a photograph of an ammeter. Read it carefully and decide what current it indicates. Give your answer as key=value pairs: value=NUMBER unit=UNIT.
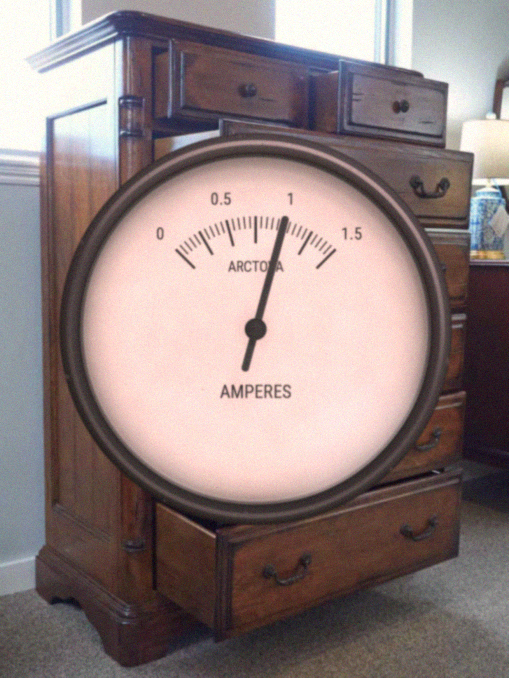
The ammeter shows value=1 unit=A
